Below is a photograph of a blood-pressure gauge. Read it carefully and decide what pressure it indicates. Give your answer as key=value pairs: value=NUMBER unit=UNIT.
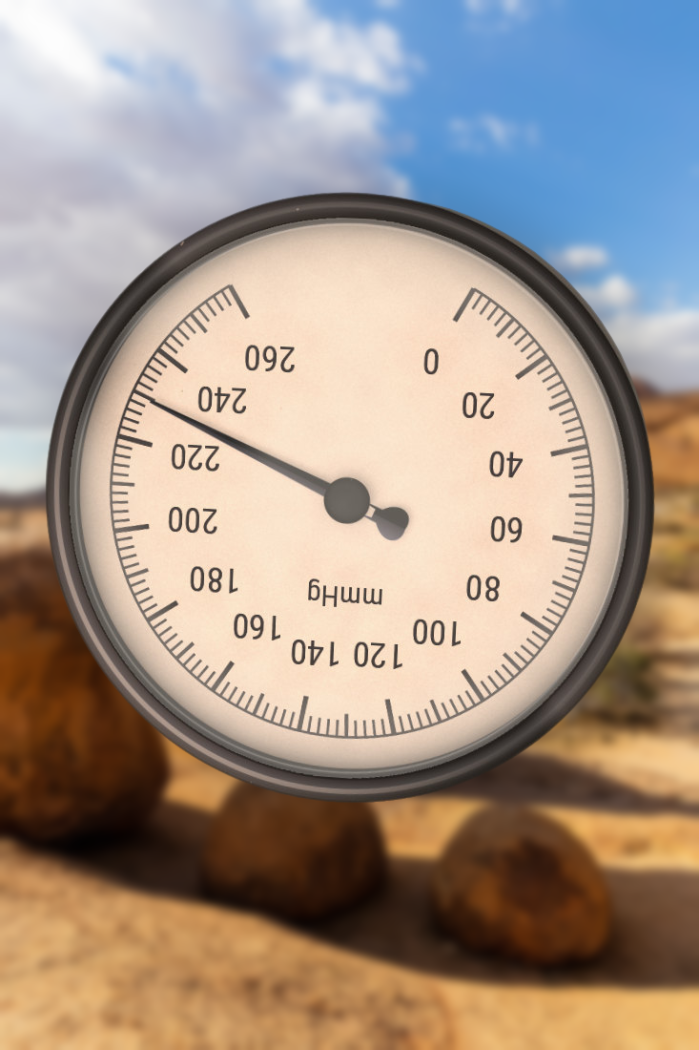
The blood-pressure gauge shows value=230 unit=mmHg
